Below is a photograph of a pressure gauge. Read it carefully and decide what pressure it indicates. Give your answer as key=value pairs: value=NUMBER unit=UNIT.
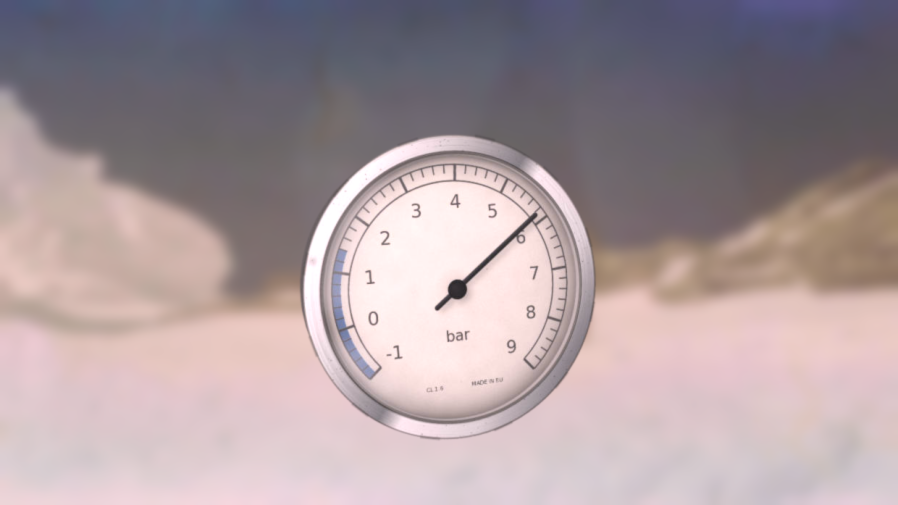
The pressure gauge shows value=5.8 unit=bar
